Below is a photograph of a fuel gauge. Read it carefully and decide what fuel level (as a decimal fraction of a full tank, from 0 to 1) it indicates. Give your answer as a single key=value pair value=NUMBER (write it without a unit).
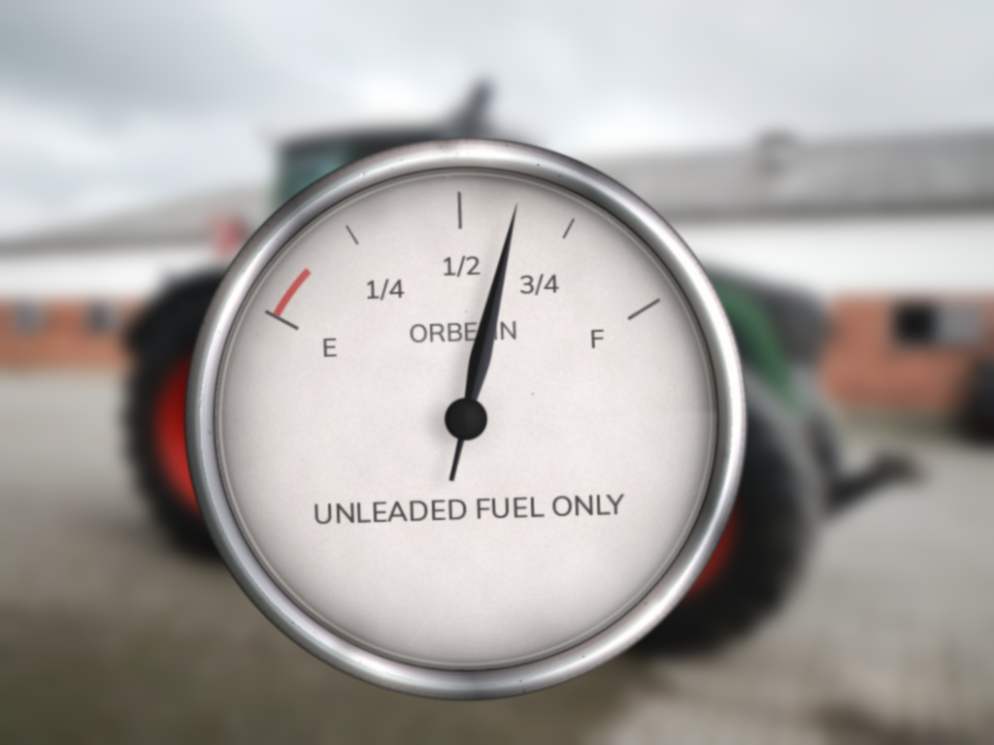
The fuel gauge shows value=0.625
